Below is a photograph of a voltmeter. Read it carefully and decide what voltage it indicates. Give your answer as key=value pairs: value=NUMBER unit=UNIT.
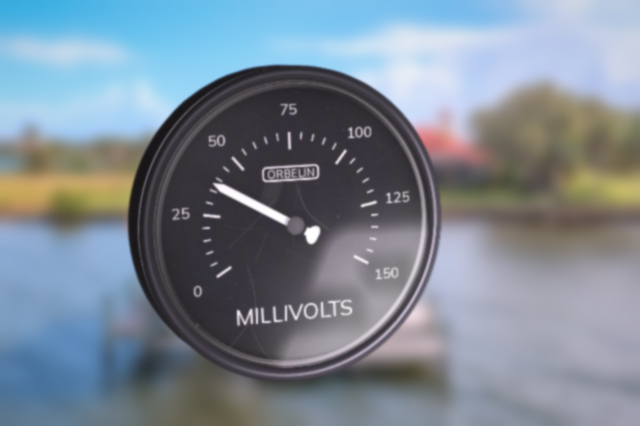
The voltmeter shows value=37.5 unit=mV
